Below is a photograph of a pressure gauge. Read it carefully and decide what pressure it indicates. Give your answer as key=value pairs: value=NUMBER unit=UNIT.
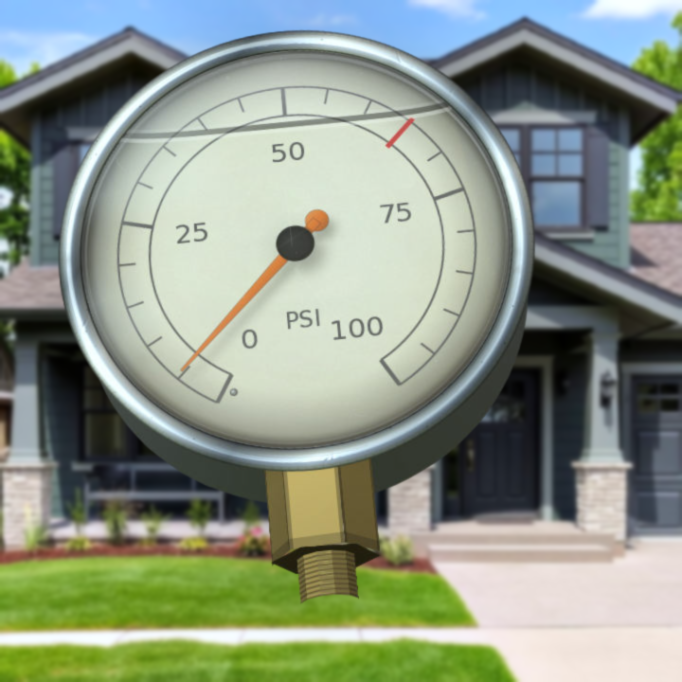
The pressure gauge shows value=5 unit=psi
